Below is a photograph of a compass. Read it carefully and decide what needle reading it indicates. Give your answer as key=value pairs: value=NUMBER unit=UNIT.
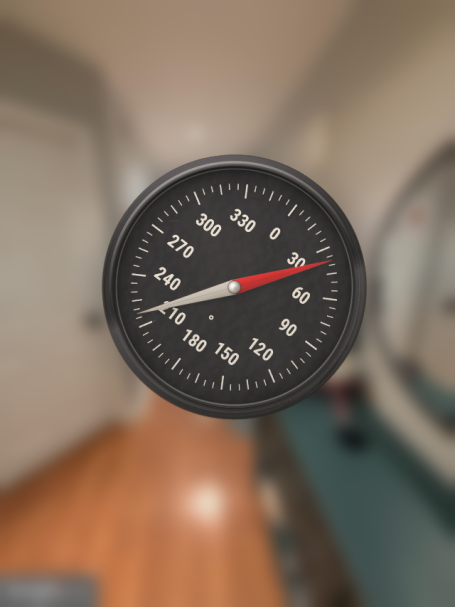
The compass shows value=37.5 unit=°
